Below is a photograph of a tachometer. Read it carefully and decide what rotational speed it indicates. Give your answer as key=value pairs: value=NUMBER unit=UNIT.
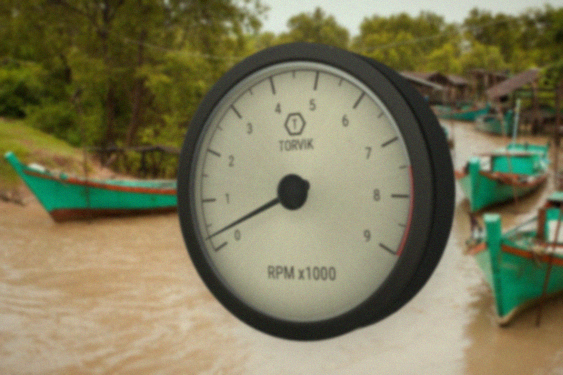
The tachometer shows value=250 unit=rpm
